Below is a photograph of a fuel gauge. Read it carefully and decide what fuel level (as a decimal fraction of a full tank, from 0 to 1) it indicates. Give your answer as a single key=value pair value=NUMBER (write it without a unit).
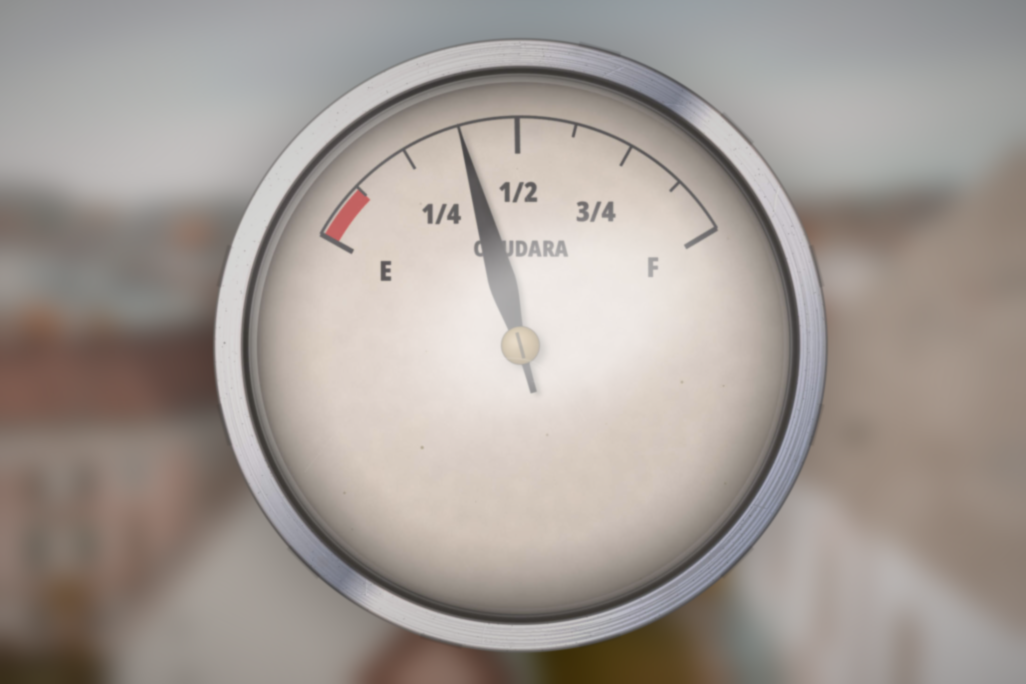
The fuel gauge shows value=0.375
